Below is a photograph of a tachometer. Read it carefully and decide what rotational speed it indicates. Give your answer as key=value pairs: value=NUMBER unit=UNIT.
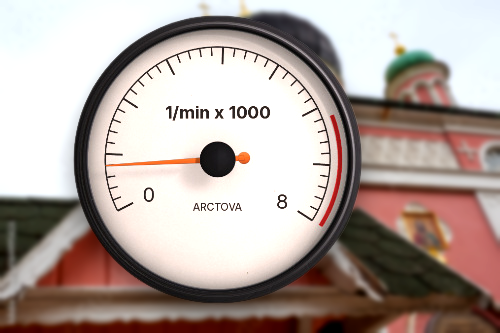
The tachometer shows value=800 unit=rpm
